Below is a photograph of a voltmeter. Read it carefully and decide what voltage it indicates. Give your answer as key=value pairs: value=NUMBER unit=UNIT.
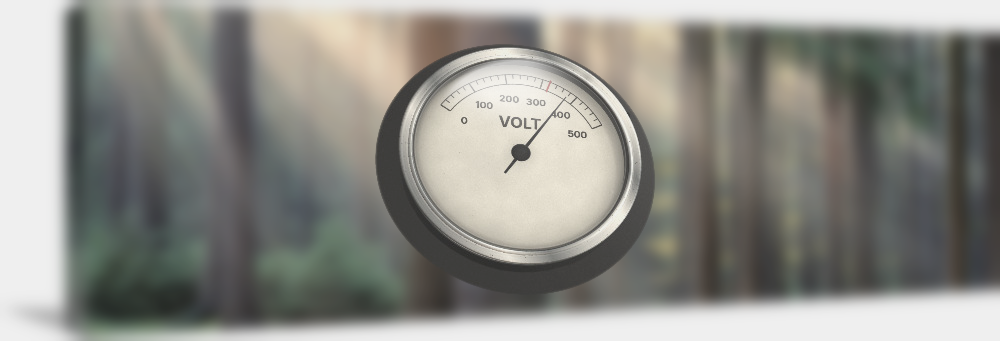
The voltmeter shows value=380 unit=V
